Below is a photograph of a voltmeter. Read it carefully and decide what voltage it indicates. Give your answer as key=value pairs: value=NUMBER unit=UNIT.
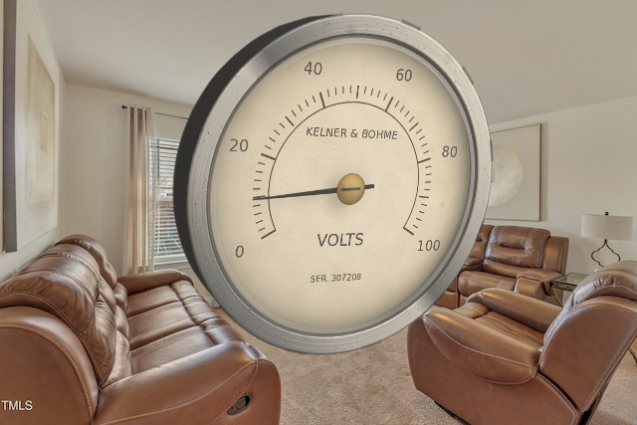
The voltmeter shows value=10 unit=V
